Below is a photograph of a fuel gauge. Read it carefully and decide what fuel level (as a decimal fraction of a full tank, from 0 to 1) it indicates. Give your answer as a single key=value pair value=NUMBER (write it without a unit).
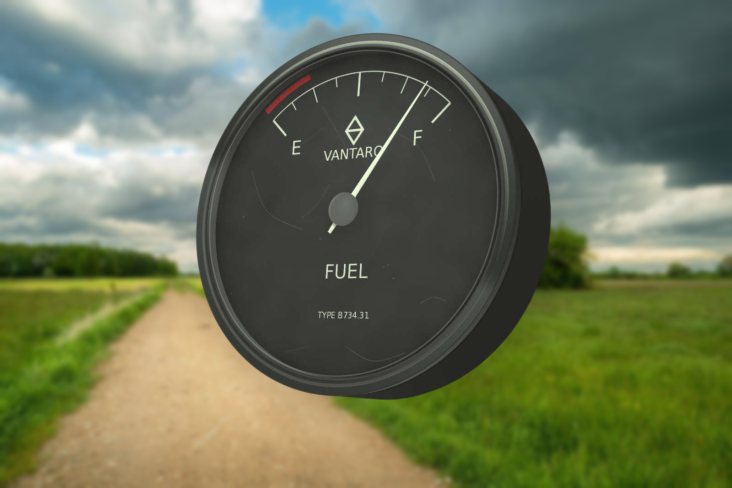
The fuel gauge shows value=0.875
